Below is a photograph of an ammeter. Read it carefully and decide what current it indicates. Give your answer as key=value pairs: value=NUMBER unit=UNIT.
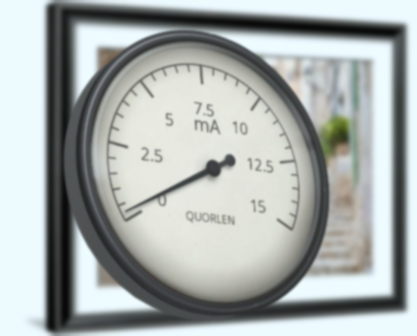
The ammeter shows value=0.25 unit=mA
